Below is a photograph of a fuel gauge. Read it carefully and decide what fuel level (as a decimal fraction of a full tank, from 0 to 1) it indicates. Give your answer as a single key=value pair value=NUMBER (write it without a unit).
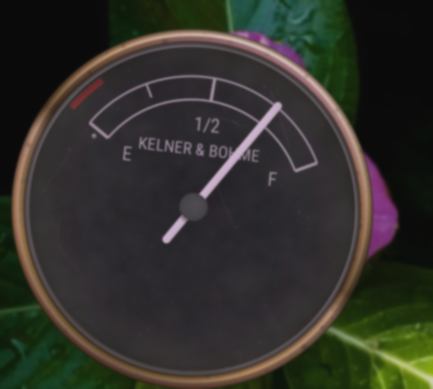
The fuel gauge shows value=0.75
